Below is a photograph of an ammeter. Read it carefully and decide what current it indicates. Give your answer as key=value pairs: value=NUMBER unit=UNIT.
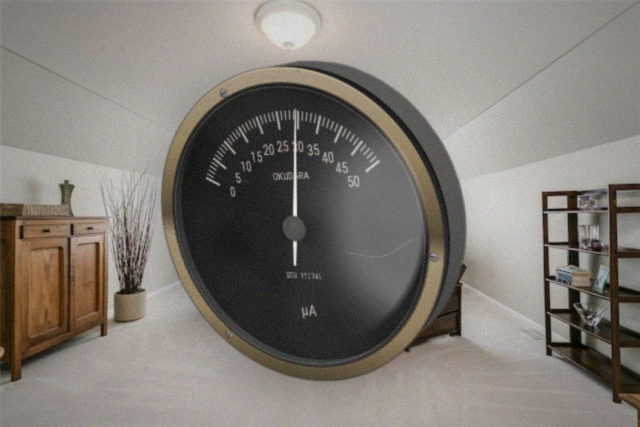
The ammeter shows value=30 unit=µA
